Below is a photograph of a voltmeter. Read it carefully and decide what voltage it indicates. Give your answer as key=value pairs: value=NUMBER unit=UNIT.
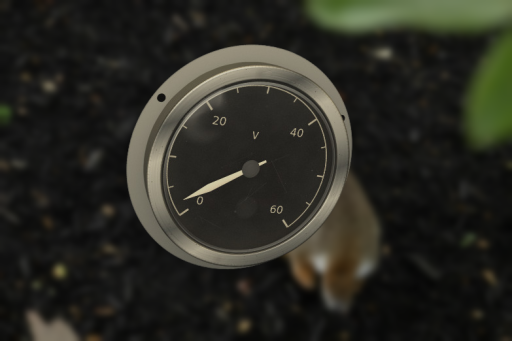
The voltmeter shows value=2.5 unit=V
